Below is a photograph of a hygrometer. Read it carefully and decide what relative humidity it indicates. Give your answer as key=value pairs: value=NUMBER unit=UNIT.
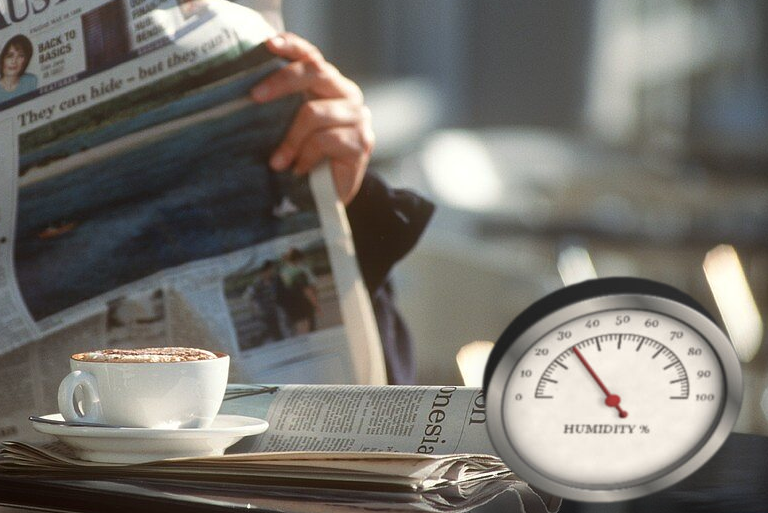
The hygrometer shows value=30 unit=%
